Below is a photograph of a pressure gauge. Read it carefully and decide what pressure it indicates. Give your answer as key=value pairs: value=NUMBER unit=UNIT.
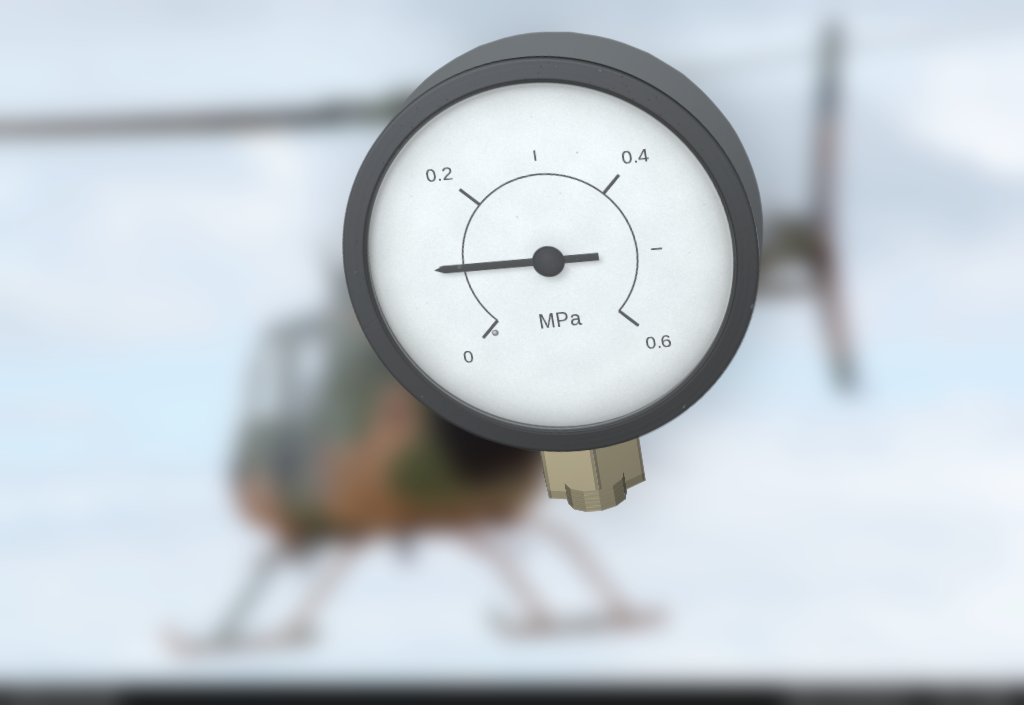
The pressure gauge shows value=0.1 unit=MPa
